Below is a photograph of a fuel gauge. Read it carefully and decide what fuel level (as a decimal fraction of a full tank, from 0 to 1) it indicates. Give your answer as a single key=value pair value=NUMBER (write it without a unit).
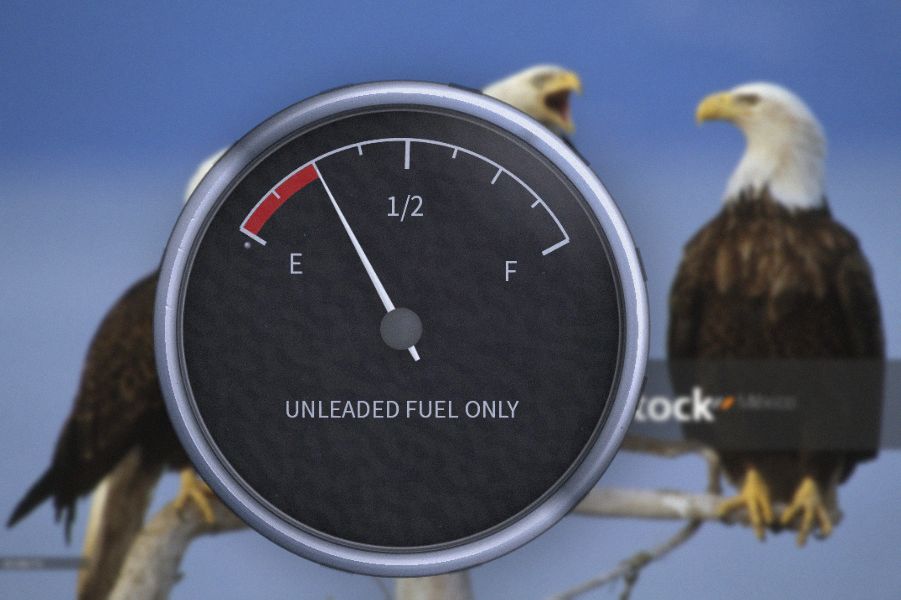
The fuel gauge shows value=0.25
